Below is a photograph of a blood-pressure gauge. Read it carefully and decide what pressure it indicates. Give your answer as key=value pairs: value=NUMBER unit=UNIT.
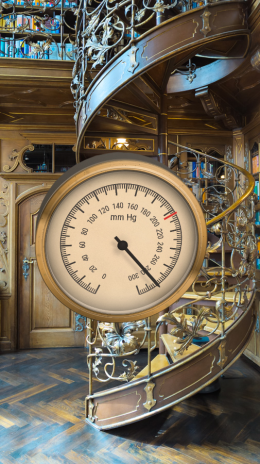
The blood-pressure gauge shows value=280 unit=mmHg
